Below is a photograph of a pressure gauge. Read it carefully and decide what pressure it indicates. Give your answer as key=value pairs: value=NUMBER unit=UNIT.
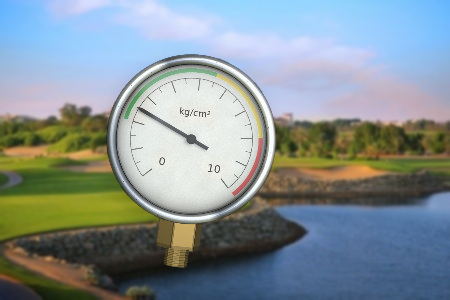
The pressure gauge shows value=2.5 unit=kg/cm²
